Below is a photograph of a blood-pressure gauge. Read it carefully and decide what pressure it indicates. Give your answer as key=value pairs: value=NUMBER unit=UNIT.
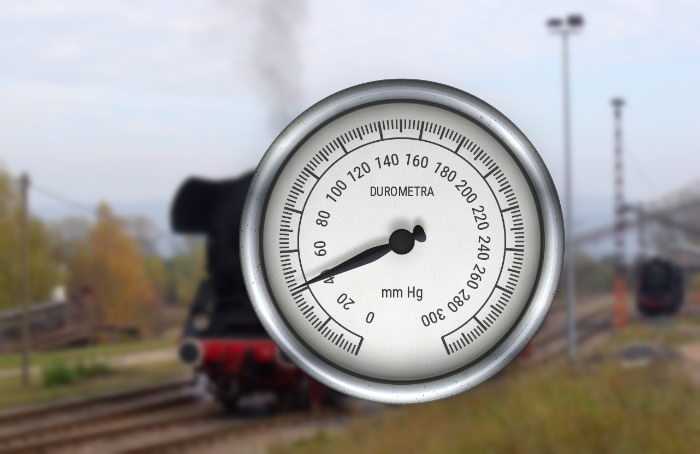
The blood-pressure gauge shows value=42 unit=mmHg
